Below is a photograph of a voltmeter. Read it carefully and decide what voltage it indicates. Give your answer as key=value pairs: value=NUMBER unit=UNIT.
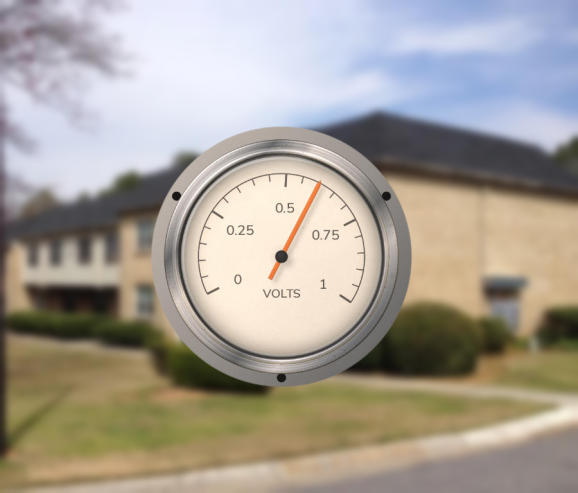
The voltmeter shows value=0.6 unit=V
